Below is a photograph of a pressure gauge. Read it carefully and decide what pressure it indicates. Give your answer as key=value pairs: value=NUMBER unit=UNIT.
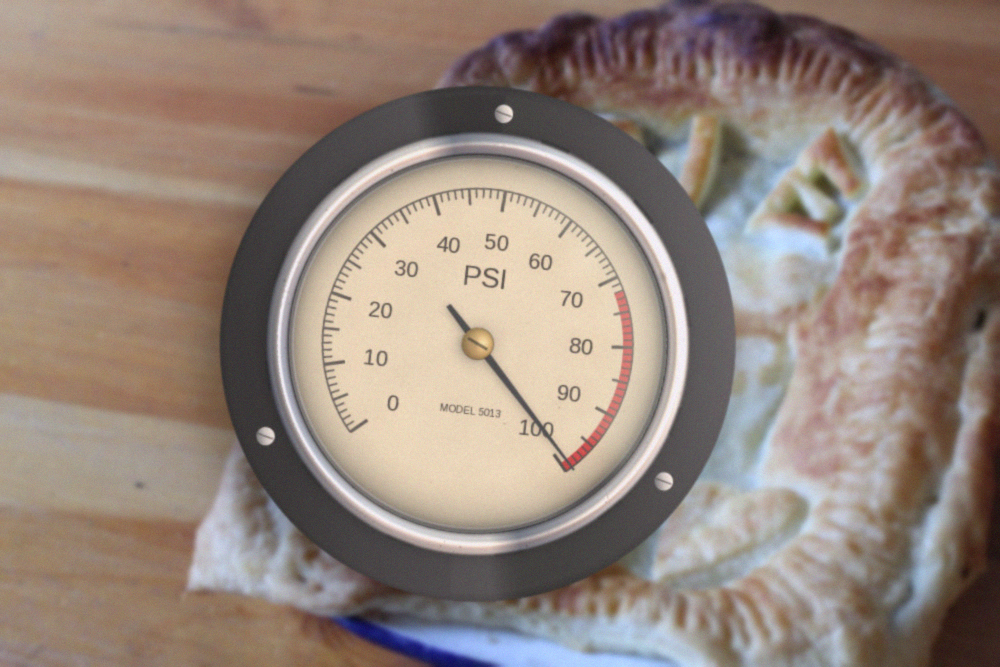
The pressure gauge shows value=99 unit=psi
